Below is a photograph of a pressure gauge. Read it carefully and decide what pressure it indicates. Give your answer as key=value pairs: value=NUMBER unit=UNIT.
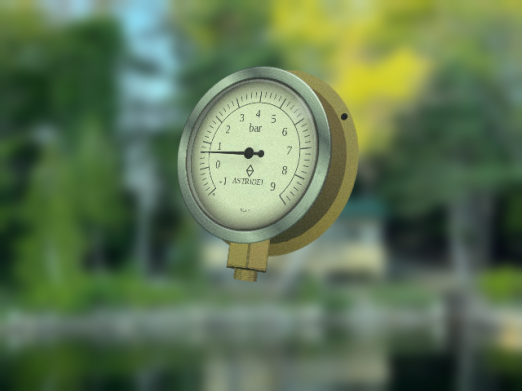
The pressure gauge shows value=0.6 unit=bar
